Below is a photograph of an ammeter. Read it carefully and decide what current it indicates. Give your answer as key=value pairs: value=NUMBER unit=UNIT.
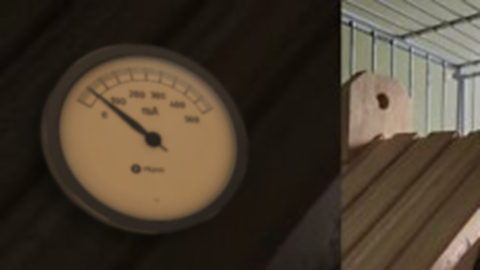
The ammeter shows value=50 unit=mA
